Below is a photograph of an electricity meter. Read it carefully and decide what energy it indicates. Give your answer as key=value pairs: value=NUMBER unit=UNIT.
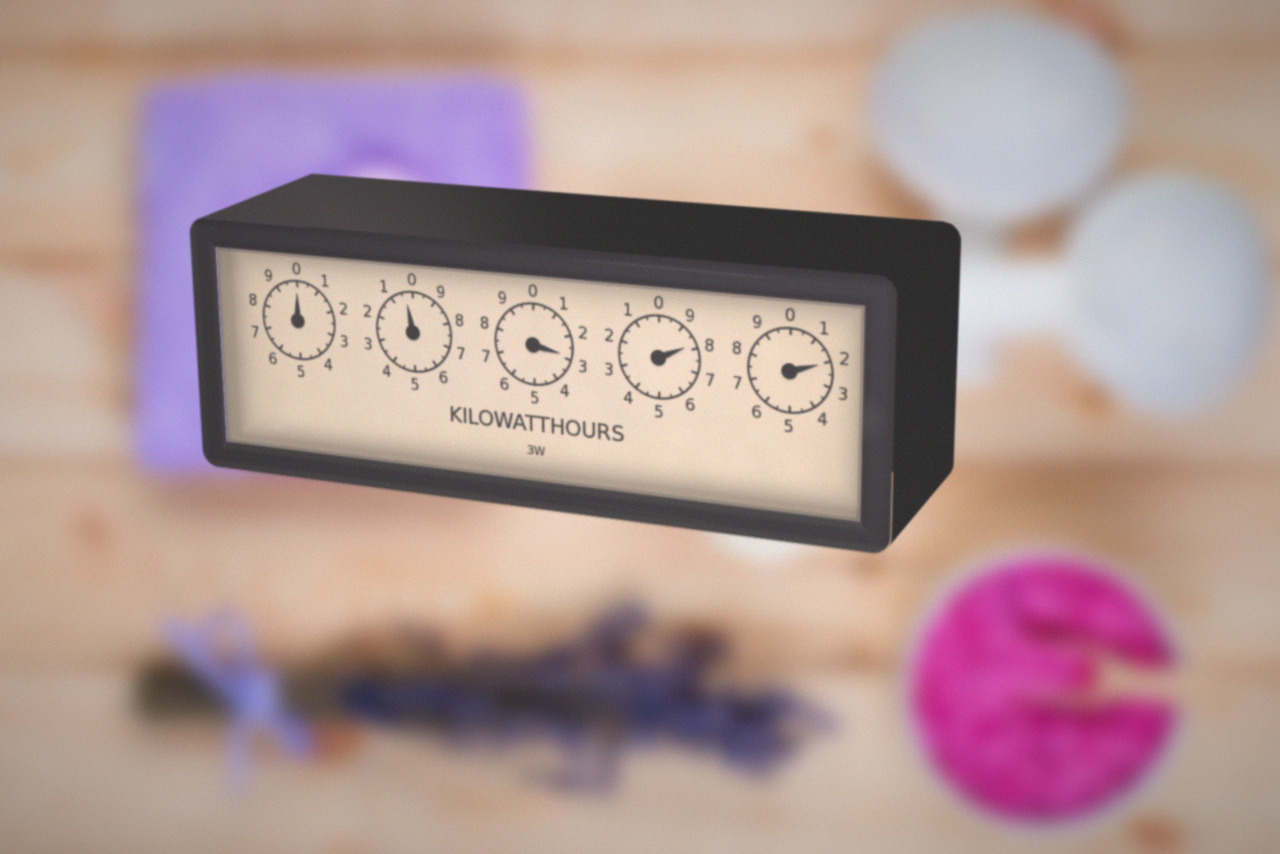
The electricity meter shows value=282 unit=kWh
